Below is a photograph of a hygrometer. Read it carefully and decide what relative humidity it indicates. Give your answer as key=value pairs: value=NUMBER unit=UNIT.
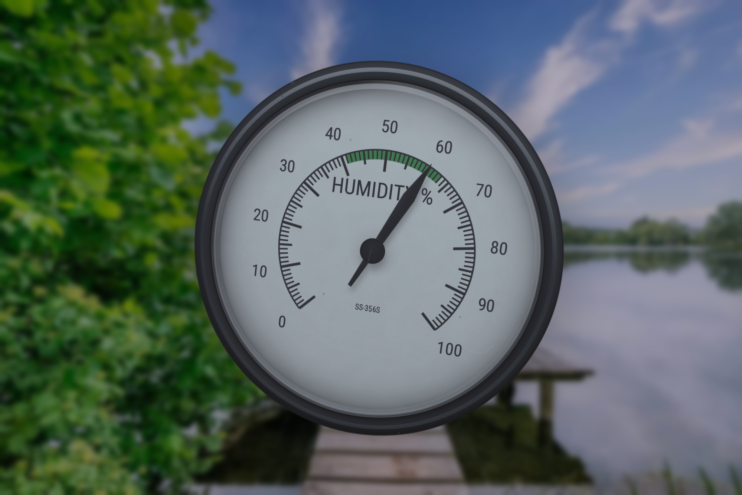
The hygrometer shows value=60 unit=%
